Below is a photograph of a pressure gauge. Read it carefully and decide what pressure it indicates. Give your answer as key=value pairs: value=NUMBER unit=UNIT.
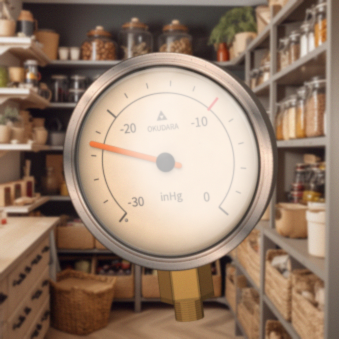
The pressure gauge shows value=-23 unit=inHg
